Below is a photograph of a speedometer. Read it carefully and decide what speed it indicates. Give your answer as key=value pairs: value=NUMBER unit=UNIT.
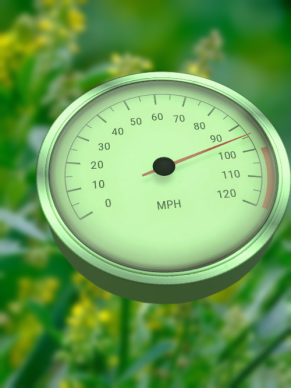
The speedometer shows value=95 unit=mph
